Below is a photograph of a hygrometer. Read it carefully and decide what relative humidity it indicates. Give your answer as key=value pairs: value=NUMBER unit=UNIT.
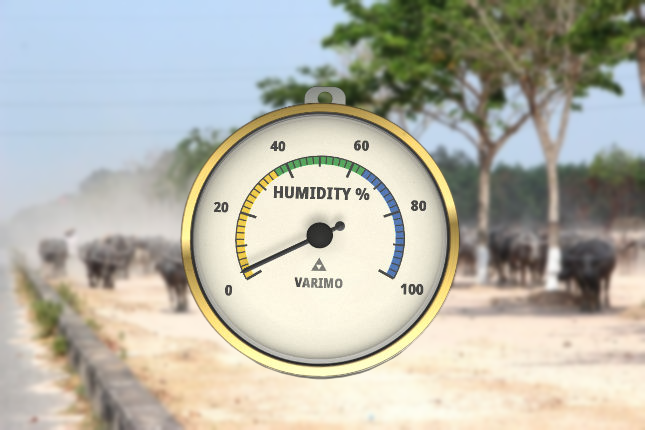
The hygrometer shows value=2 unit=%
